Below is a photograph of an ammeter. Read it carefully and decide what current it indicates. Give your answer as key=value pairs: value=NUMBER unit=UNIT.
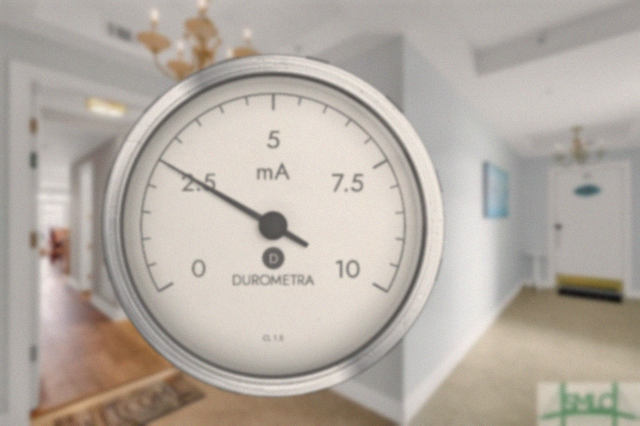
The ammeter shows value=2.5 unit=mA
